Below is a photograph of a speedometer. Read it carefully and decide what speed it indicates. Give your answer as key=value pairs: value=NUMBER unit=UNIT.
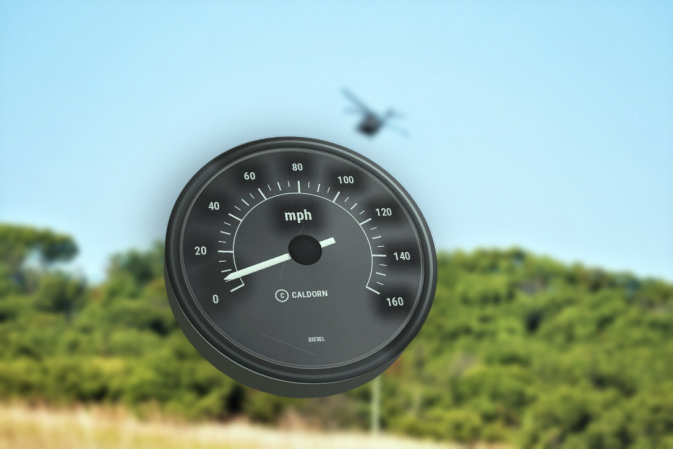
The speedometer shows value=5 unit=mph
